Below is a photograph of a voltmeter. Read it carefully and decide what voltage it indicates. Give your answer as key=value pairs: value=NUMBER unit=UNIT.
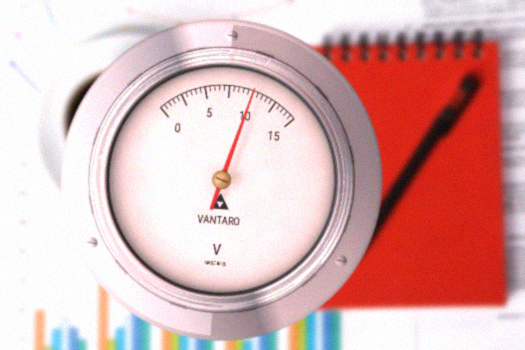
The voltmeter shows value=10 unit=V
